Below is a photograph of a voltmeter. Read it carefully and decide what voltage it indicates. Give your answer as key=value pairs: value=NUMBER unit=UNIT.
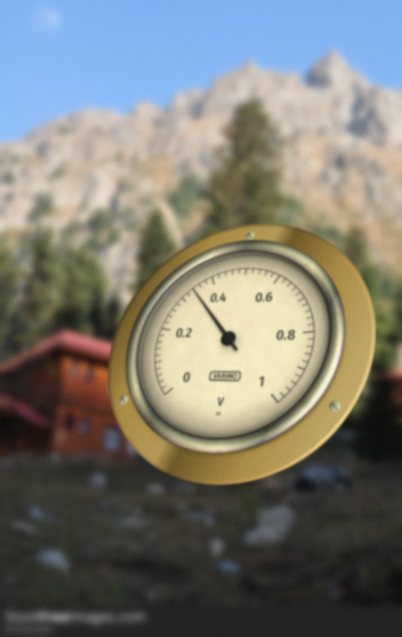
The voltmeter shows value=0.34 unit=V
